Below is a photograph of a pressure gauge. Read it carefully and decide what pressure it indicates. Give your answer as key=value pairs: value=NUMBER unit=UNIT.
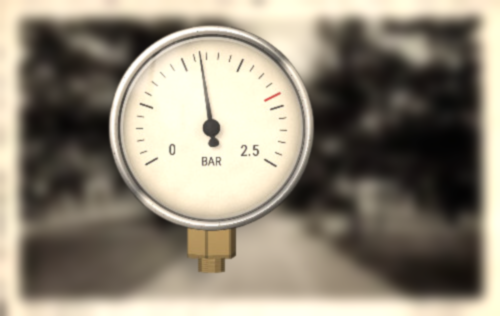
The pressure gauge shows value=1.15 unit=bar
